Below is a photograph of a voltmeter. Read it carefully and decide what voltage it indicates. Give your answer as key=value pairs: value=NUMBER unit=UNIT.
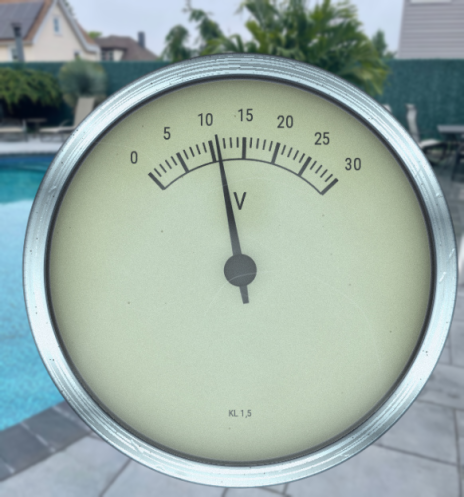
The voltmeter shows value=11 unit=V
